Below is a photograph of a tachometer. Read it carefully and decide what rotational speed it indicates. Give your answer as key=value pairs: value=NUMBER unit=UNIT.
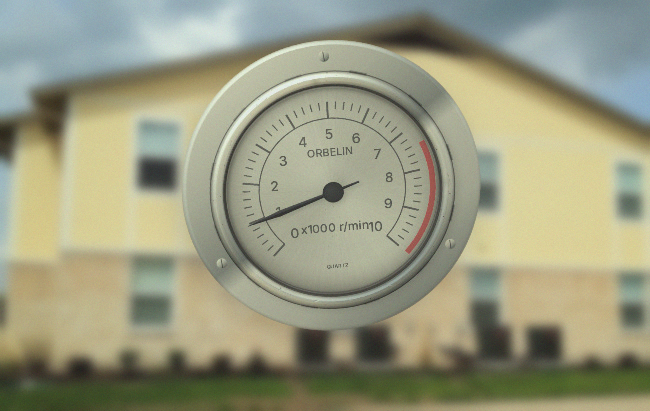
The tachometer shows value=1000 unit=rpm
